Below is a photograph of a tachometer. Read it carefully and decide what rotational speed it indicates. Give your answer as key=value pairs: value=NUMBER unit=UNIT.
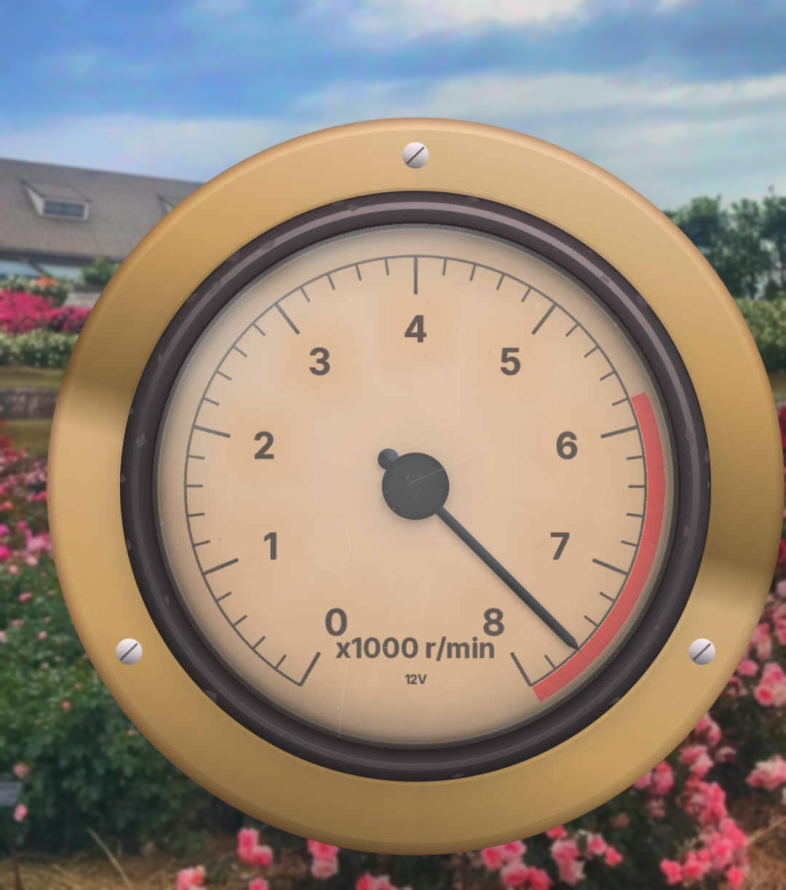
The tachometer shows value=7600 unit=rpm
